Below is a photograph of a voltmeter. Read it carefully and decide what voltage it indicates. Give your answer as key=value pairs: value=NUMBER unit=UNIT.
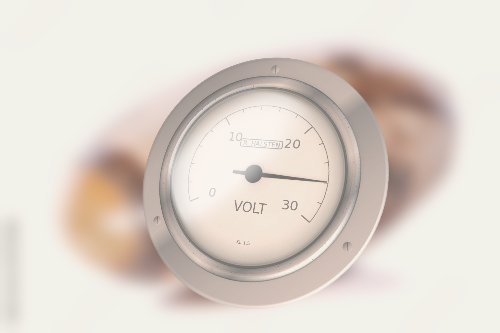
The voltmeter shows value=26 unit=V
